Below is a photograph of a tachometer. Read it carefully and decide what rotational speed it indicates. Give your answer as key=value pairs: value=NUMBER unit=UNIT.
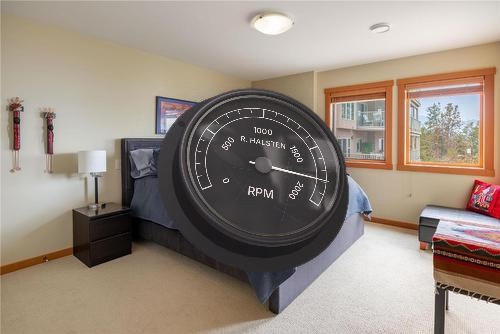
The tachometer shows value=1800 unit=rpm
